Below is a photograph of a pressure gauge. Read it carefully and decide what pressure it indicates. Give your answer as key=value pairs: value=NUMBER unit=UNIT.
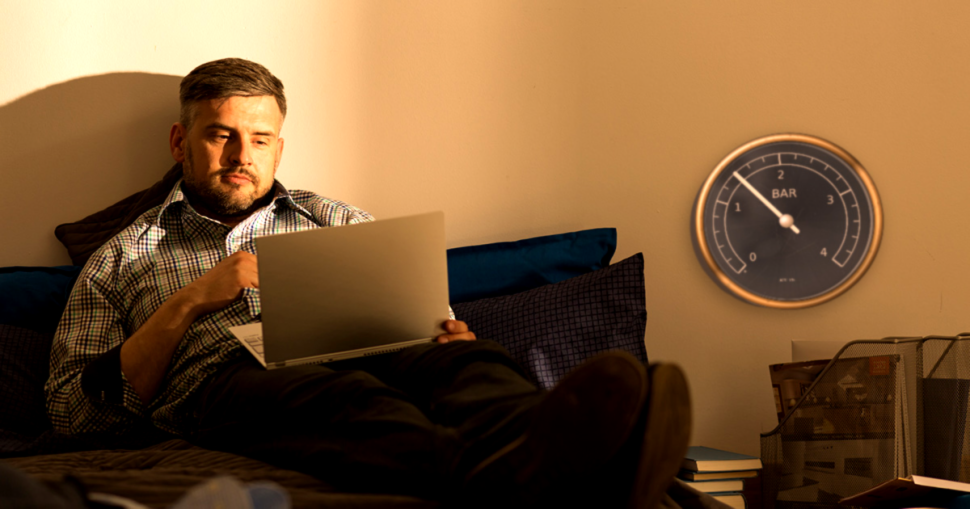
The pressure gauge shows value=1.4 unit=bar
